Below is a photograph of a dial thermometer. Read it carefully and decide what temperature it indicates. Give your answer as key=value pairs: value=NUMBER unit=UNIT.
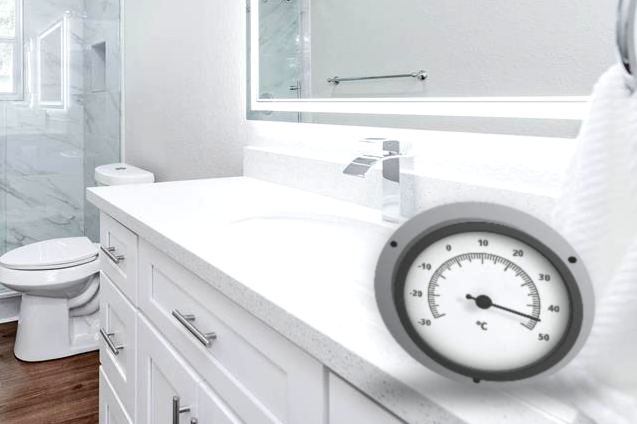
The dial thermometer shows value=45 unit=°C
